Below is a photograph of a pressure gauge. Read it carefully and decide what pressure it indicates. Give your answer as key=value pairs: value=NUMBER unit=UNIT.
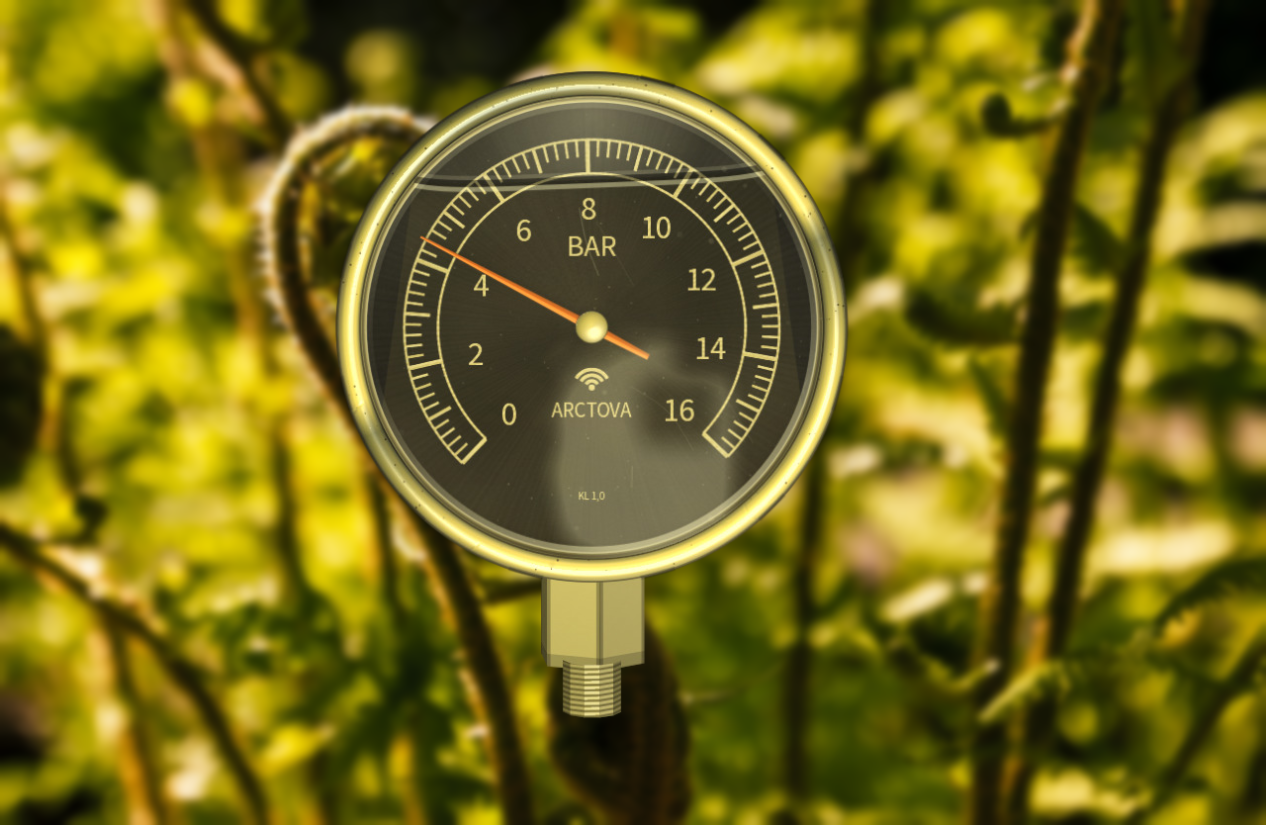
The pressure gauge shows value=4.4 unit=bar
